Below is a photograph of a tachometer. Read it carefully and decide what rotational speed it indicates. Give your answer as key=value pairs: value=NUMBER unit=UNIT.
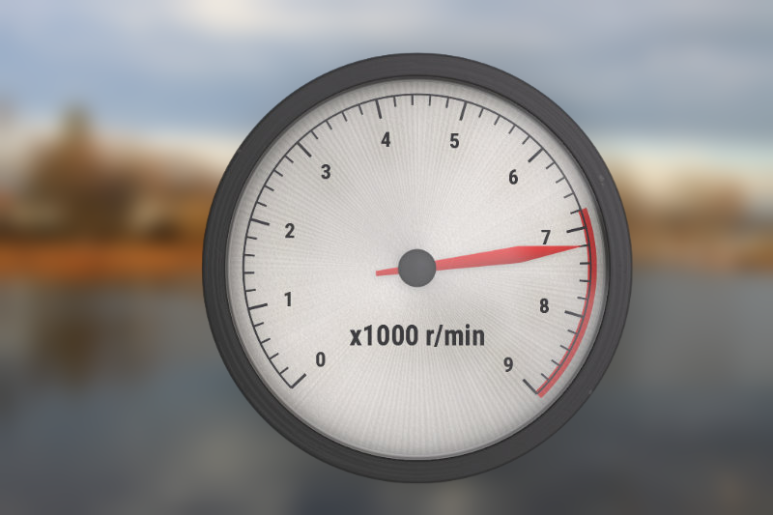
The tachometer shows value=7200 unit=rpm
